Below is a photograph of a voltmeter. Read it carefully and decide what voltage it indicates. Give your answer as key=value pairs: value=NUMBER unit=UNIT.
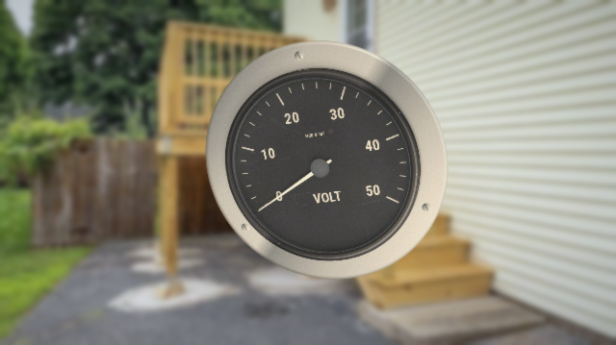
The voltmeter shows value=0 unit=V
